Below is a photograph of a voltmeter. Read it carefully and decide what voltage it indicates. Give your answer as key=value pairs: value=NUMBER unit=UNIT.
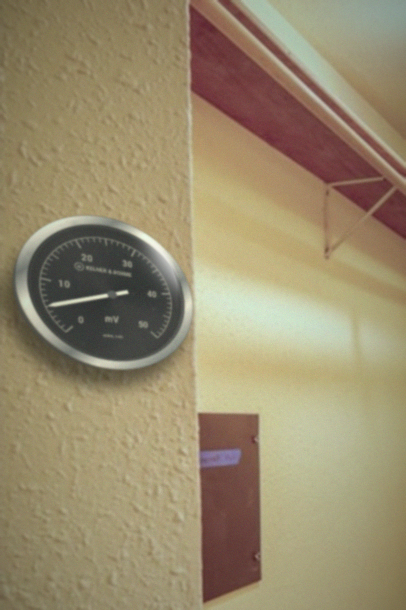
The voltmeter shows value=5 unit=mV
